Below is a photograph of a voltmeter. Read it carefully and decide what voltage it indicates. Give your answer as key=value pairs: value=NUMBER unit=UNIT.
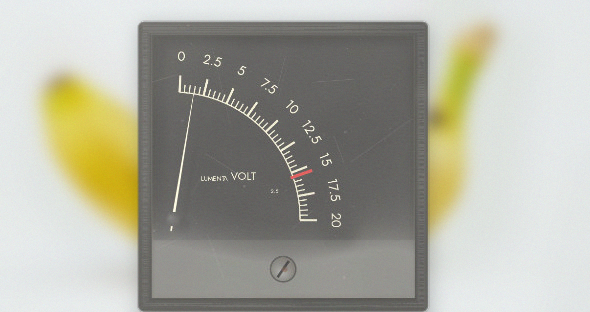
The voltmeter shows value=1.5 unit=V
